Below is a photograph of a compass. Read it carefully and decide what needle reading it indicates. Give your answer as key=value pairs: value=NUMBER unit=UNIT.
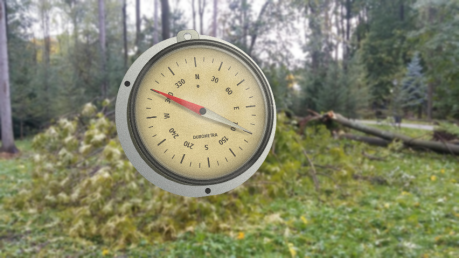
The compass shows value=300 unit=°
